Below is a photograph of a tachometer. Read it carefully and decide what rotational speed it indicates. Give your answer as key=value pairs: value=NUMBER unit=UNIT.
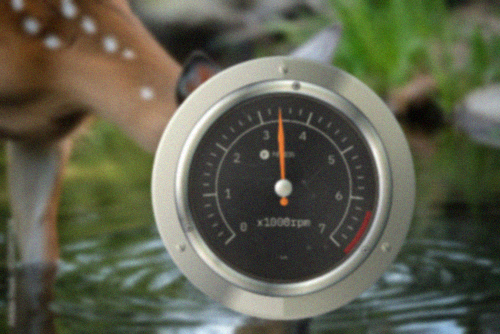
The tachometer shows value=3400 unit=rpm
